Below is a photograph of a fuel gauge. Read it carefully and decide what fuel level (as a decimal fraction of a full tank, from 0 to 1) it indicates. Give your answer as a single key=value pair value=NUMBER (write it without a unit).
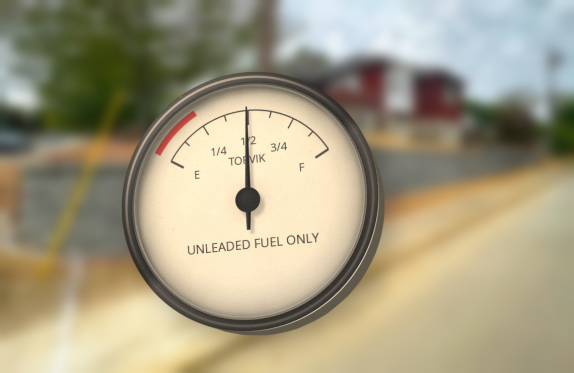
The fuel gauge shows value=0.5
